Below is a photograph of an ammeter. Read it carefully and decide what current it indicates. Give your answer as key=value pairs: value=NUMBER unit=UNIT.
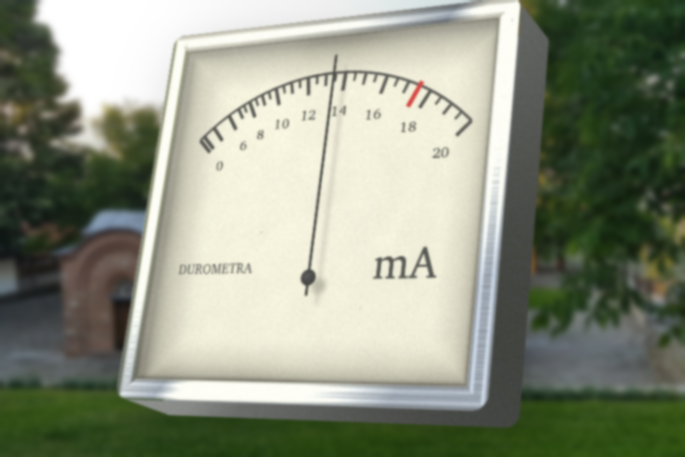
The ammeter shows value=13.5 unit=mA
